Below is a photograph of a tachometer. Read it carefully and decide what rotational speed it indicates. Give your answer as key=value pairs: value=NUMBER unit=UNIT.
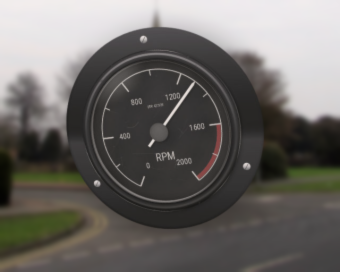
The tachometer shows value=1300 unit=rpm
